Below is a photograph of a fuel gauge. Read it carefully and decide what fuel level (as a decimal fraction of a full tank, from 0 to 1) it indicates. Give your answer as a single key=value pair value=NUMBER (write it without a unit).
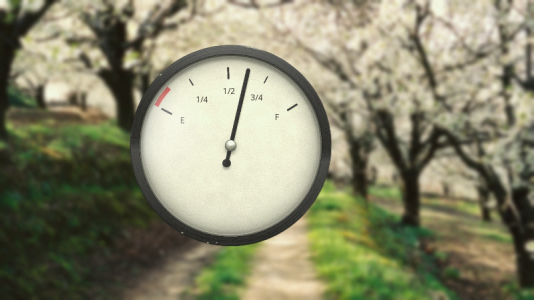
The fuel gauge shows value=0.625
